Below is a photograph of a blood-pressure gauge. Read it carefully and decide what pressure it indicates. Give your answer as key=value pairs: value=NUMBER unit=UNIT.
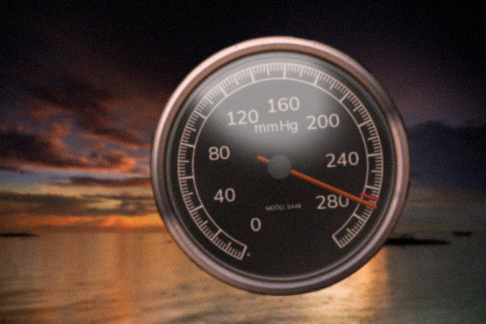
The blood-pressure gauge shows value=270 unit=mmHg
